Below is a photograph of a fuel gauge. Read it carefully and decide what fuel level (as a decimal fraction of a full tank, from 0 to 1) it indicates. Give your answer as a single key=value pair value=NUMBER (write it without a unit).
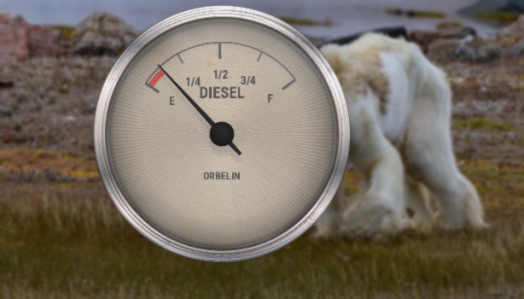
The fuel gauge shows value=0.125
